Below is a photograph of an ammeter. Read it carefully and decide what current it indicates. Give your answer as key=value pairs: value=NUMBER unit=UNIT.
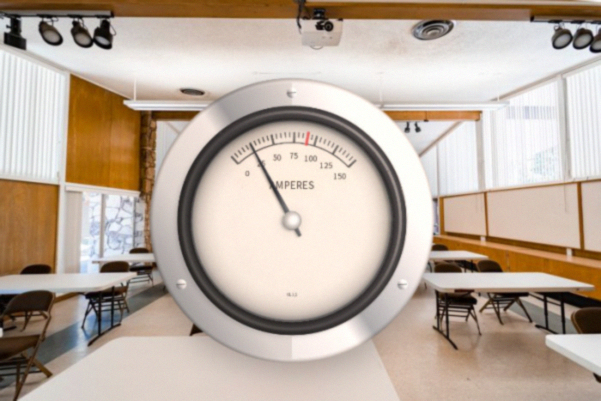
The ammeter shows value=25 unit=A
